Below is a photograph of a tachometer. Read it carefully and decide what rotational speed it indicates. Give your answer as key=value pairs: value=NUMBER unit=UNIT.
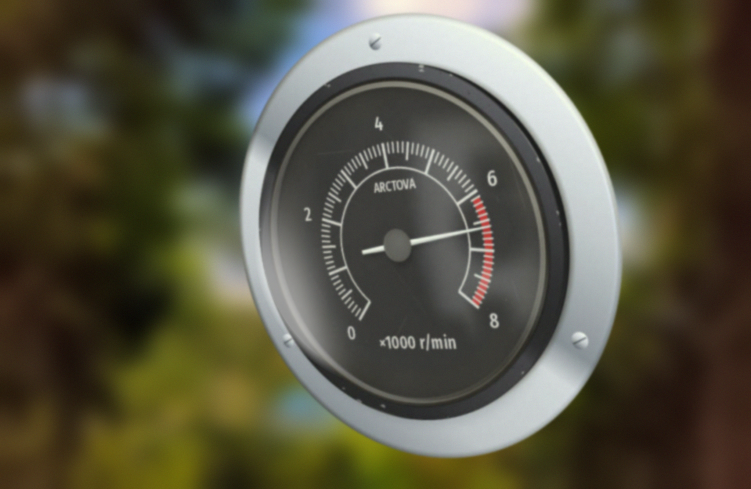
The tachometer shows value=6600 unit=rpm
